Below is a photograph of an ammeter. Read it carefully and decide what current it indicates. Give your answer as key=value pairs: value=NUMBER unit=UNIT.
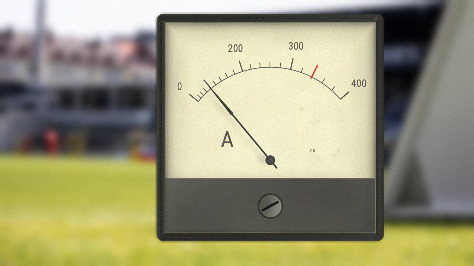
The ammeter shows value=100 unit=A
